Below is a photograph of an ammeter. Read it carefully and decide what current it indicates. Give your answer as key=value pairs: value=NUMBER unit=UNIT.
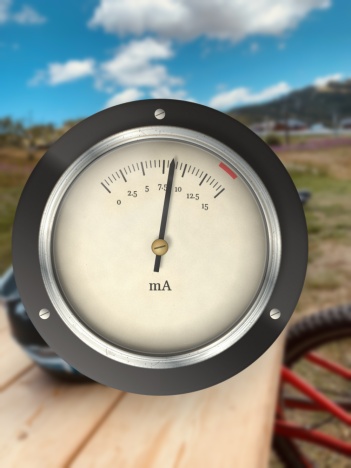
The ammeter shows value=8.5 unit=mA
